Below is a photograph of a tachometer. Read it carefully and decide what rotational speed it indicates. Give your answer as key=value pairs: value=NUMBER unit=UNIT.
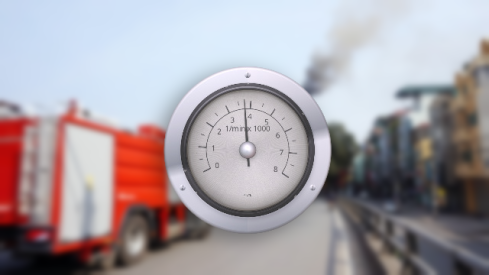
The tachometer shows value=3750 unit=rpm
